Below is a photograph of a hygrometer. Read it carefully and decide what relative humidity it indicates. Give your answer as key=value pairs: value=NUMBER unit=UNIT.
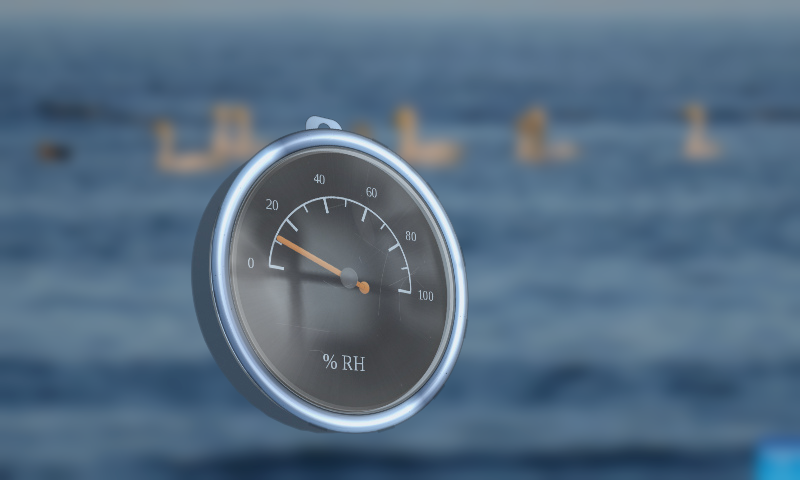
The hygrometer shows value=10 unit=%
